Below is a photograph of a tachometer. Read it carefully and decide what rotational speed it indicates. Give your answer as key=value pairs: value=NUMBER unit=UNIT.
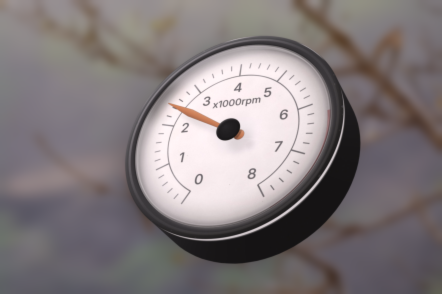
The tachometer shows value=2400 unit=rpm
